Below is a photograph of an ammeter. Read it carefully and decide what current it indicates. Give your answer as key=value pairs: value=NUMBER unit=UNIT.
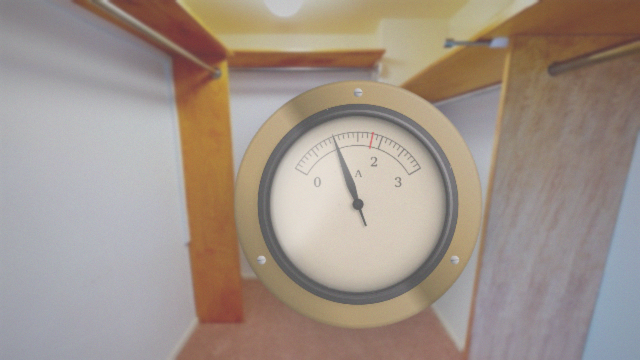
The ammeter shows value=1 unit=A
